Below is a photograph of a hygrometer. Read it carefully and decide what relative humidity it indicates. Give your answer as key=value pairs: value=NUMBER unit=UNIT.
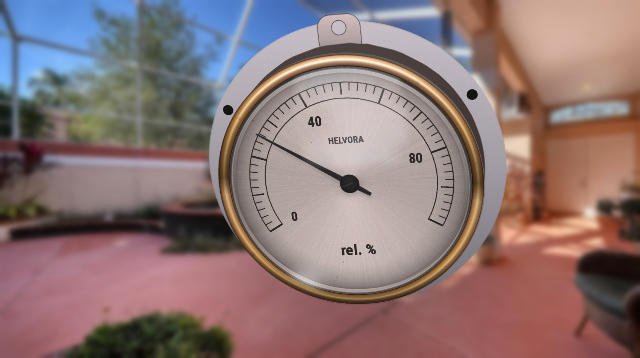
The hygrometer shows value=26 unit=%
